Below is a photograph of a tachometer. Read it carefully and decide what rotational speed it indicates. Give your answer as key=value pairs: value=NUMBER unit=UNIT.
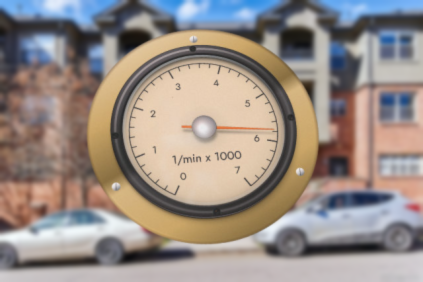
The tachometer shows value=5800 unit=rpm
